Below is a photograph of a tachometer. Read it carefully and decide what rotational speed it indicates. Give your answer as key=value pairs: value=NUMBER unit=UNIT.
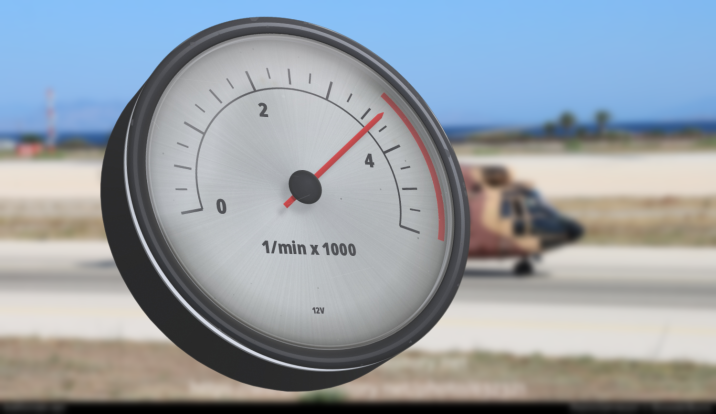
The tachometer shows value=3625 unit=rpm
